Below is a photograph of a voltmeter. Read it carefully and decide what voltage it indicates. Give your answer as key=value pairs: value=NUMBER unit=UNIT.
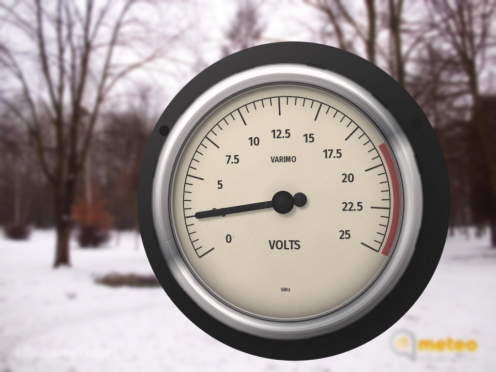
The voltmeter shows value=2.5 unit=V
